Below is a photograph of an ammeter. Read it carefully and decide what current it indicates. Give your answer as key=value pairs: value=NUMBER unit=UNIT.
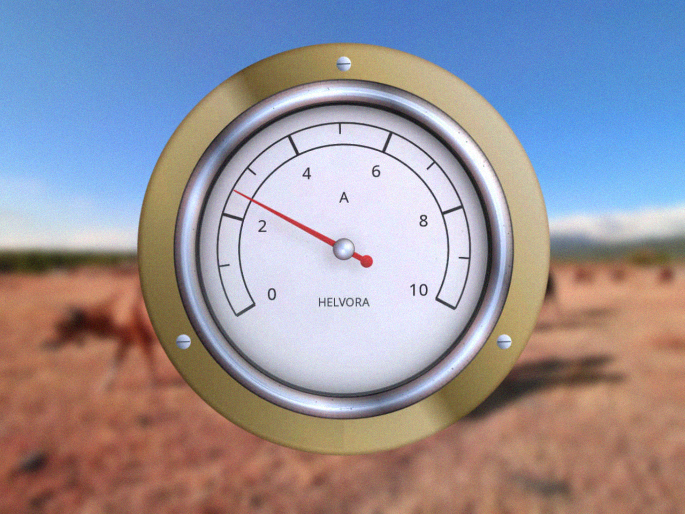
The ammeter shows value=2.5 unit=A
